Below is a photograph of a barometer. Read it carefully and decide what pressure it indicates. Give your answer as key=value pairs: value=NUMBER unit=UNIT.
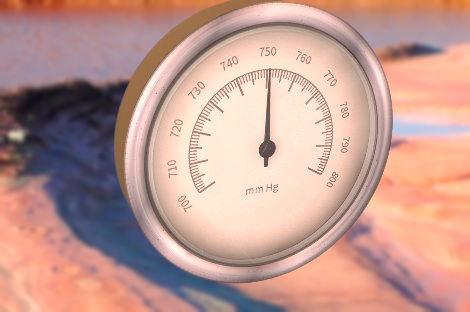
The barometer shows value=750 unit=mmHg
